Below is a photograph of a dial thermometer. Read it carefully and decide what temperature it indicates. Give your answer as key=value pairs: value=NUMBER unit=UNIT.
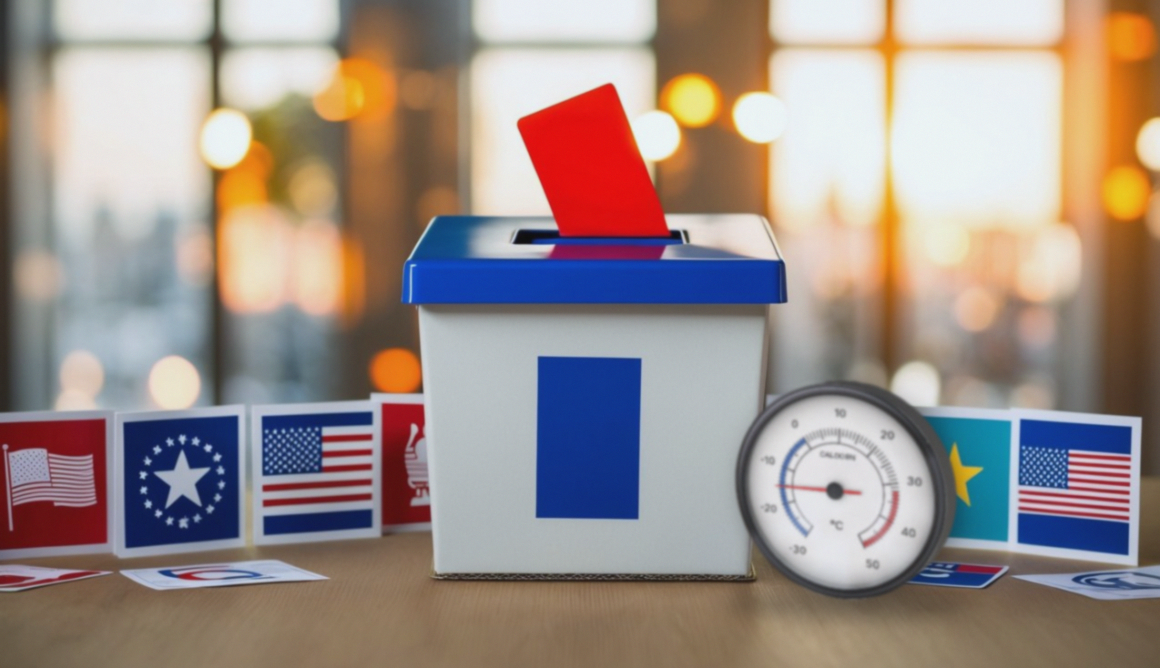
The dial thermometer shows value=-15 unit=°C
